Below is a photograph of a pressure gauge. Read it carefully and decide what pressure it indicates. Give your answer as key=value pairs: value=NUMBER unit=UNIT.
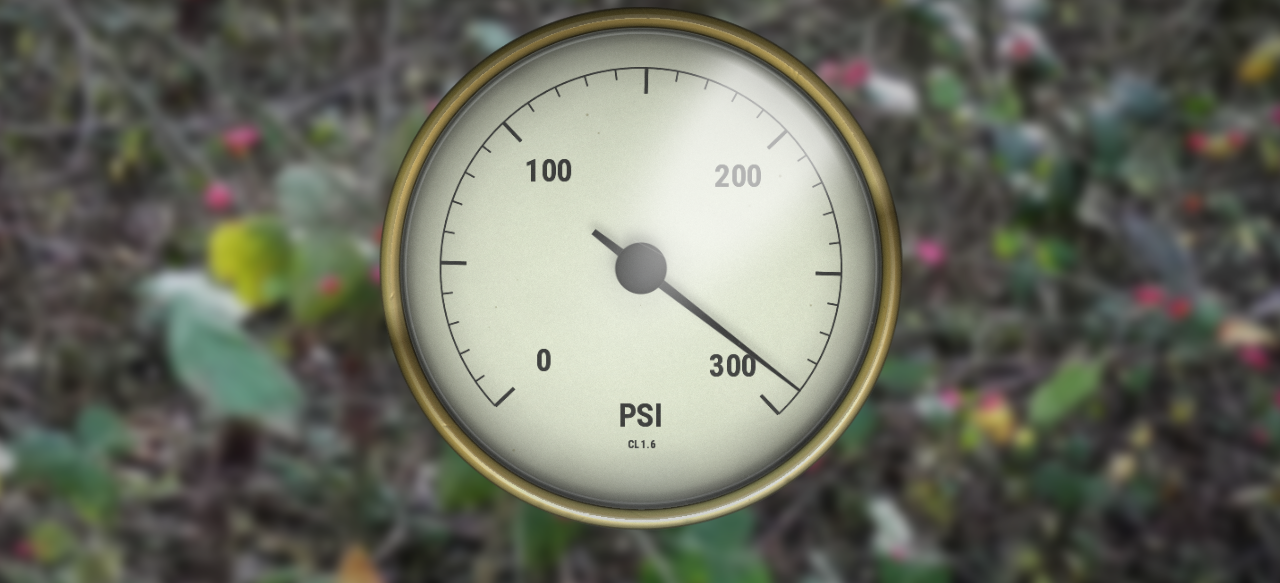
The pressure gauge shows value=290 unit=psi
